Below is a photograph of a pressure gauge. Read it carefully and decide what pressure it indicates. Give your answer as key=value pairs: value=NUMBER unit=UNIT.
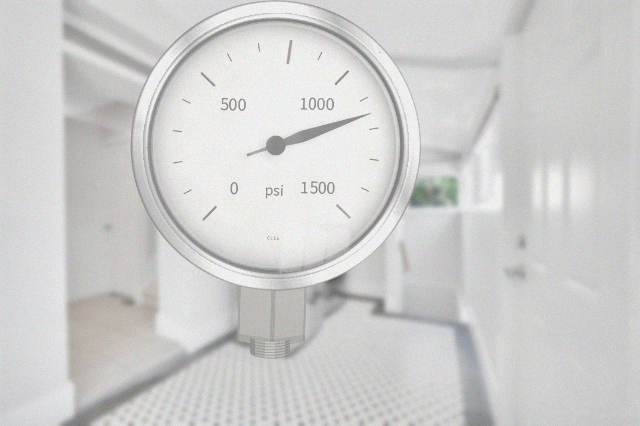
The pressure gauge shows value=1150 unit=psi
